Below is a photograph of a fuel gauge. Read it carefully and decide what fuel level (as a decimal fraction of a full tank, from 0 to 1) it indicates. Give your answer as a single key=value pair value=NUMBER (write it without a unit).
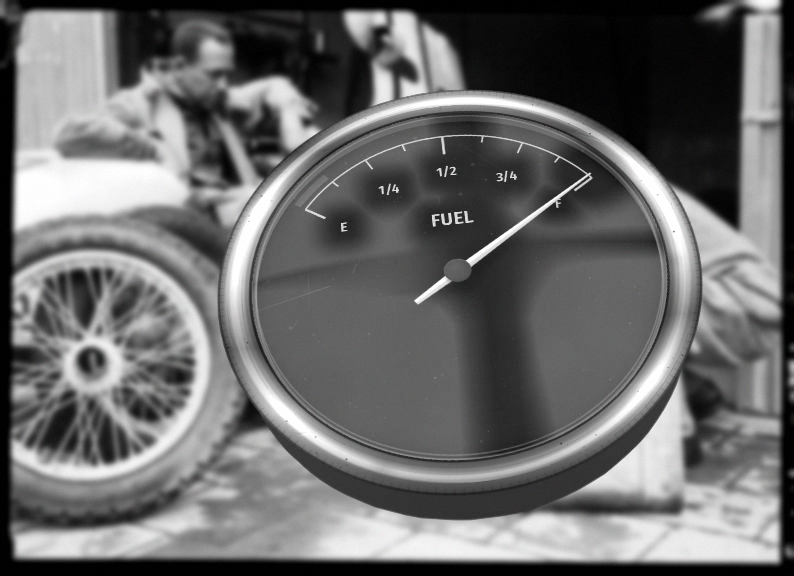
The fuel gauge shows value=1
